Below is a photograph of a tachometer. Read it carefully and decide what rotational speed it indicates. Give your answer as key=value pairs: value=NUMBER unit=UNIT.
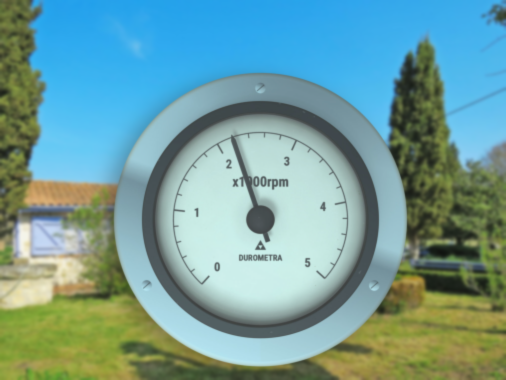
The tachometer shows value=2200 unit=rpm
